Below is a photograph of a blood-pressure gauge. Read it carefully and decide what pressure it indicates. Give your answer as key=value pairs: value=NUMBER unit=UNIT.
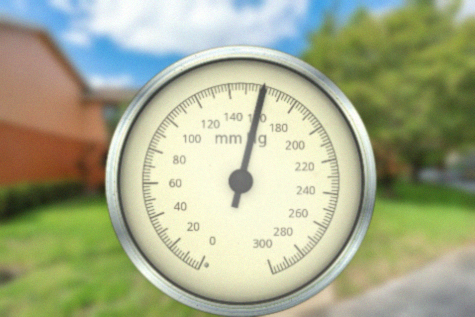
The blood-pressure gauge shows value=160 unit=mmHg
